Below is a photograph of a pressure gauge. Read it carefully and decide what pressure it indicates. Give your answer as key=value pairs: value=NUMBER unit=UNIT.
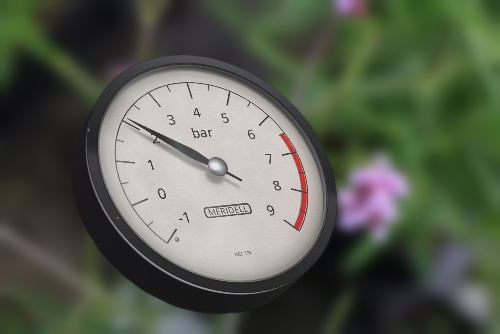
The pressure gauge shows value=2 unit=bar
